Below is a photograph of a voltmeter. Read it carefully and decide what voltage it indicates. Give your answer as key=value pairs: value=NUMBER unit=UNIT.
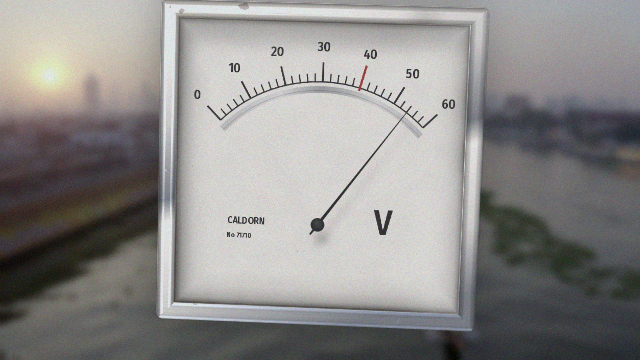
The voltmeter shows value=54 unit=V
